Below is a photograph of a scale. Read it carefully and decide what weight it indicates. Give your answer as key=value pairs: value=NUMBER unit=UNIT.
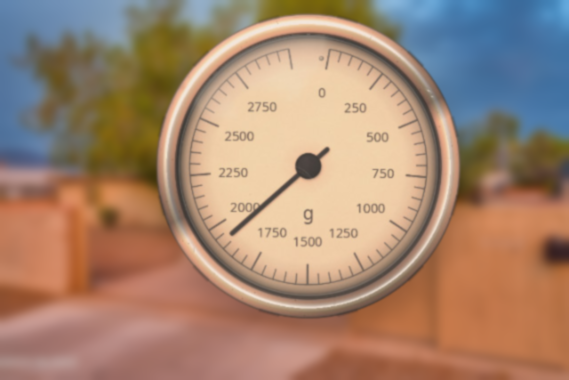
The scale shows value=1925 unit=g
